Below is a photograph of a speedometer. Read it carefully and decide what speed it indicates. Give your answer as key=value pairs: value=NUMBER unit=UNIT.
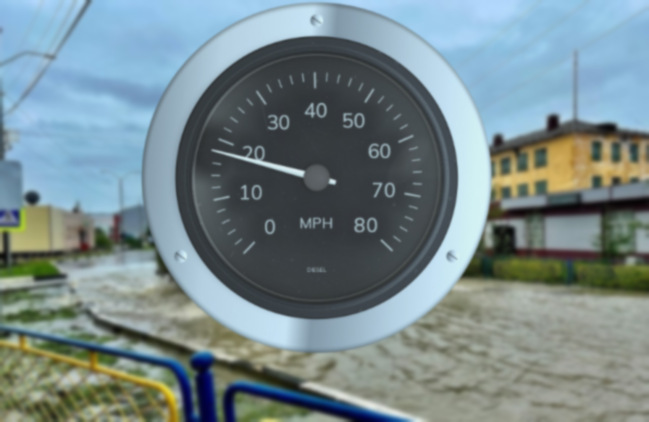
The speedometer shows value=18 unit=mph
